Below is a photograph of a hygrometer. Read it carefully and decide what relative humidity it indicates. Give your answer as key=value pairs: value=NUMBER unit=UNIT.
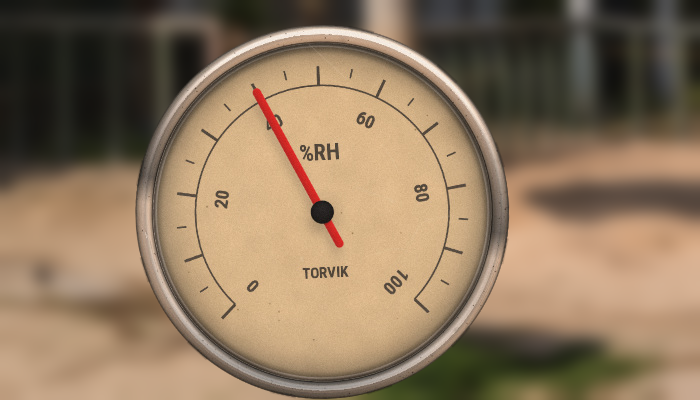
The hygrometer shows value=40 unit=%
